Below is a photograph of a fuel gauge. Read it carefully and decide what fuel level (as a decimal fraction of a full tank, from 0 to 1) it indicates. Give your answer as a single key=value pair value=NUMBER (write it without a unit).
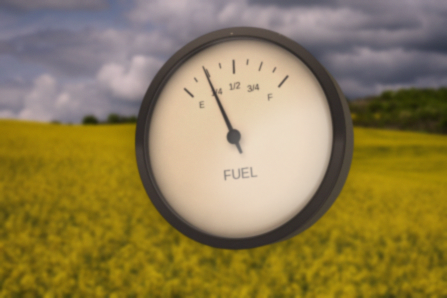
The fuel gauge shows value=0.25
